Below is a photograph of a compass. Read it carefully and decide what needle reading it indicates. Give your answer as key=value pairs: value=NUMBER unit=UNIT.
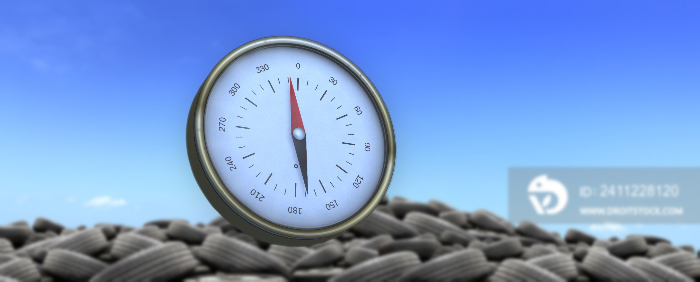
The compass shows value=350 unit=°
